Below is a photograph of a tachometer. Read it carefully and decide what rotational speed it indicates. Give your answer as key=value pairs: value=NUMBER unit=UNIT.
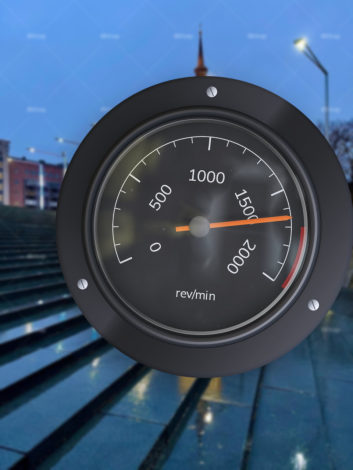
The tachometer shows value=1650 unit=rpm
